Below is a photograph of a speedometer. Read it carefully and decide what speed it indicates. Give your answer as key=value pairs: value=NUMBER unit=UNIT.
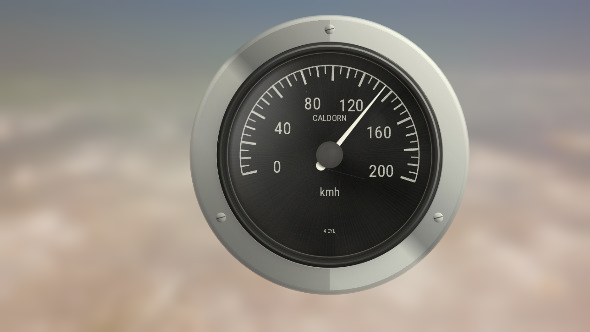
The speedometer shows value=135 unit=km/h
